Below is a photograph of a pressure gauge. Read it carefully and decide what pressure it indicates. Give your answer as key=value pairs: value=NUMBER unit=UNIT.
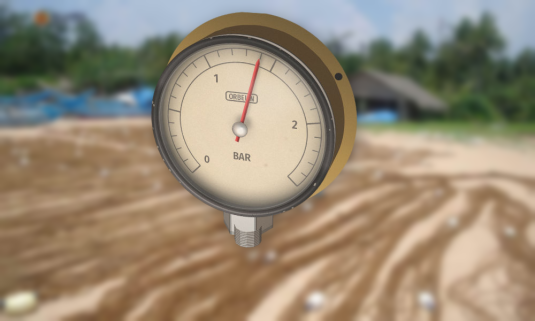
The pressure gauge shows value=1.4 unit=bar
